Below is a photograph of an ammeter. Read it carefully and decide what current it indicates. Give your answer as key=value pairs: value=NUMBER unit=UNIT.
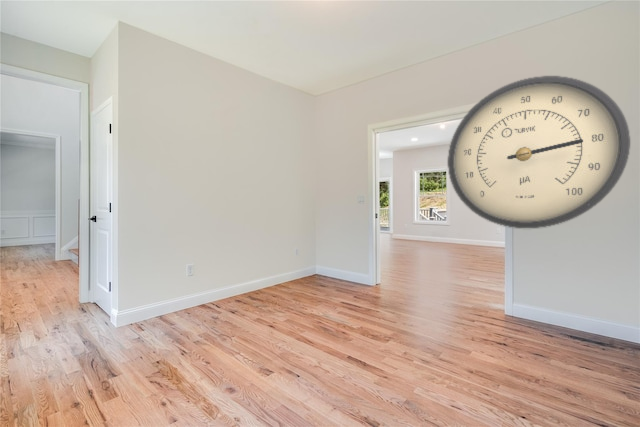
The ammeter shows value=80 unit=µA
